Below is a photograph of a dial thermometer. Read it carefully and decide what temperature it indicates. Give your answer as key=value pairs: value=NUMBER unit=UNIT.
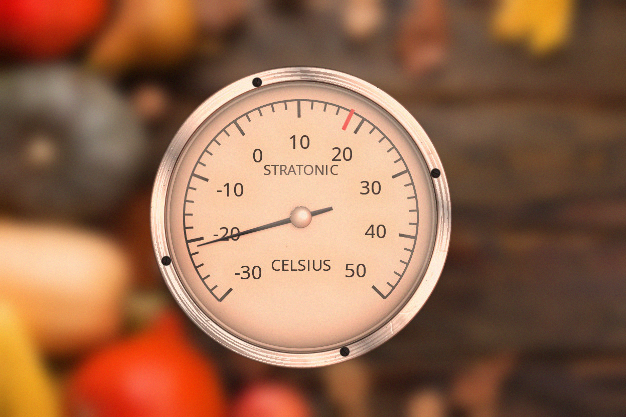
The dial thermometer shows value=-21 unit=°C
